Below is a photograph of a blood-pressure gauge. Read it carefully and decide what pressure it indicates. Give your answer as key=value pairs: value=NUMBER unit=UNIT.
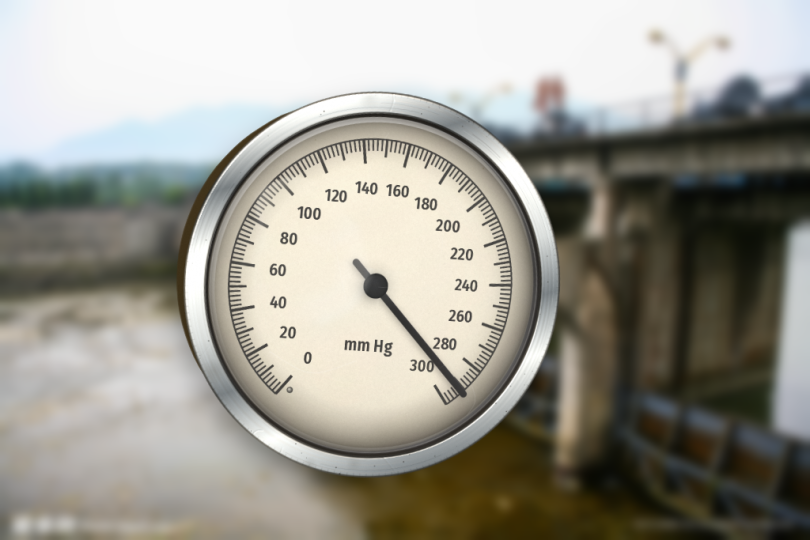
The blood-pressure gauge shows value=292 unit=mmHg
